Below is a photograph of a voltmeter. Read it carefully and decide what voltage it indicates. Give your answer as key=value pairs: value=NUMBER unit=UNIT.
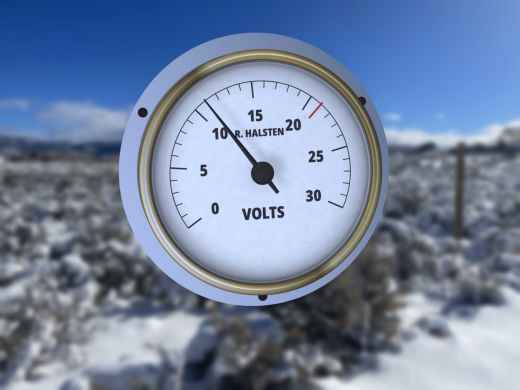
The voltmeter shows value=11 unit=V
